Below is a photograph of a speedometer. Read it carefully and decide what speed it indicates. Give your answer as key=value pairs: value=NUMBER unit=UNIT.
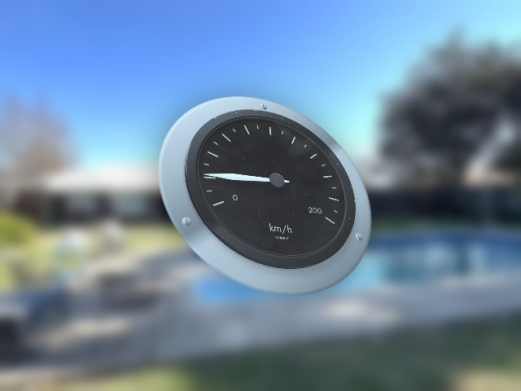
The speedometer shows value=20 unit=km/h
